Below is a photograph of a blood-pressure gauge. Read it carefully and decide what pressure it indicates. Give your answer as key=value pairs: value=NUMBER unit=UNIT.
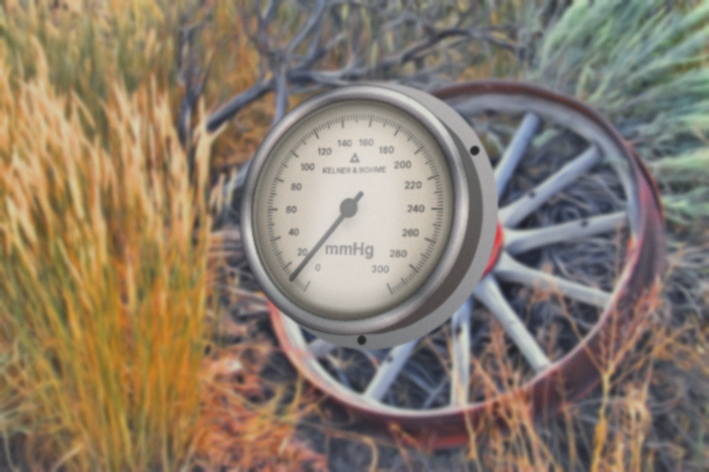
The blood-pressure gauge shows value=10 unit=mmHg
